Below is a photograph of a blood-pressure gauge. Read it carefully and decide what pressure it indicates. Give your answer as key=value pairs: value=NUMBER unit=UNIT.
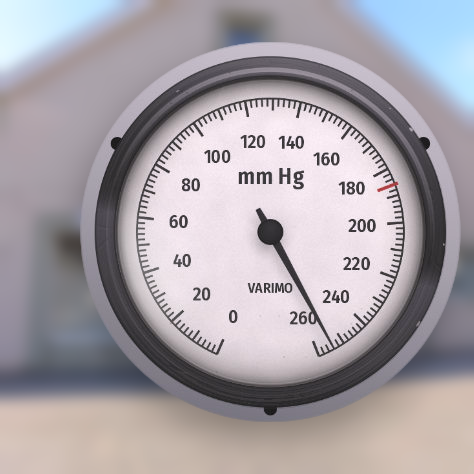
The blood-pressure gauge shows value=254 unit=mmHg
